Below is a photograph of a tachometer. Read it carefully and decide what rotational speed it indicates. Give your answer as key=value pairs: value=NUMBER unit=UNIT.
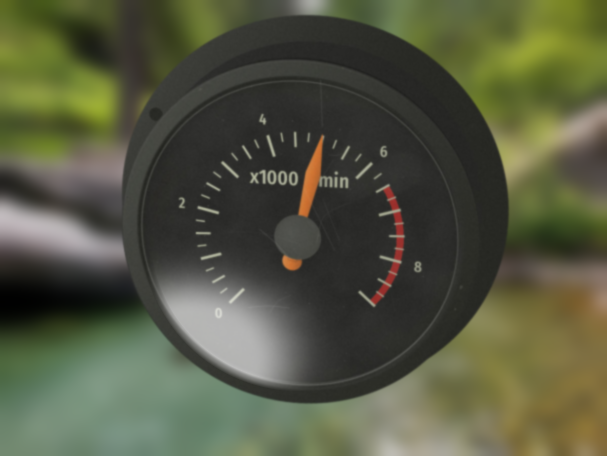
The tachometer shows value=5000 unit=rpm
